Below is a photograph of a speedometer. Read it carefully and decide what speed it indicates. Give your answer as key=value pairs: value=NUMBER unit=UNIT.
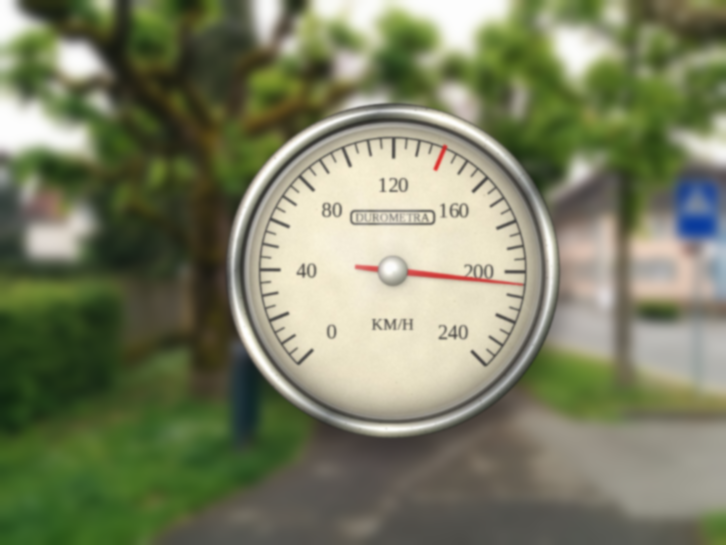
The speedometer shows value=205 unit=km/h
